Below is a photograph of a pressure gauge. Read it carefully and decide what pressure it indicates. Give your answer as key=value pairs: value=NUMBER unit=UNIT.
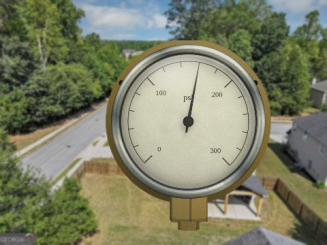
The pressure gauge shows value=160 unit=psi
